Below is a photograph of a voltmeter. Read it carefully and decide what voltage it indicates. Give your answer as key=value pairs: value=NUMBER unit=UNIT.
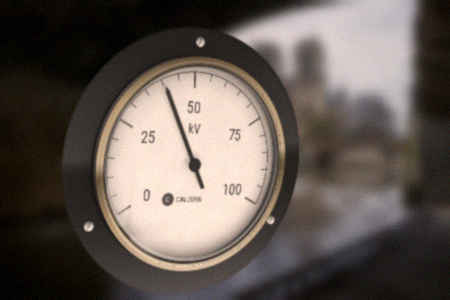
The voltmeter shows value=40 unit=kV
